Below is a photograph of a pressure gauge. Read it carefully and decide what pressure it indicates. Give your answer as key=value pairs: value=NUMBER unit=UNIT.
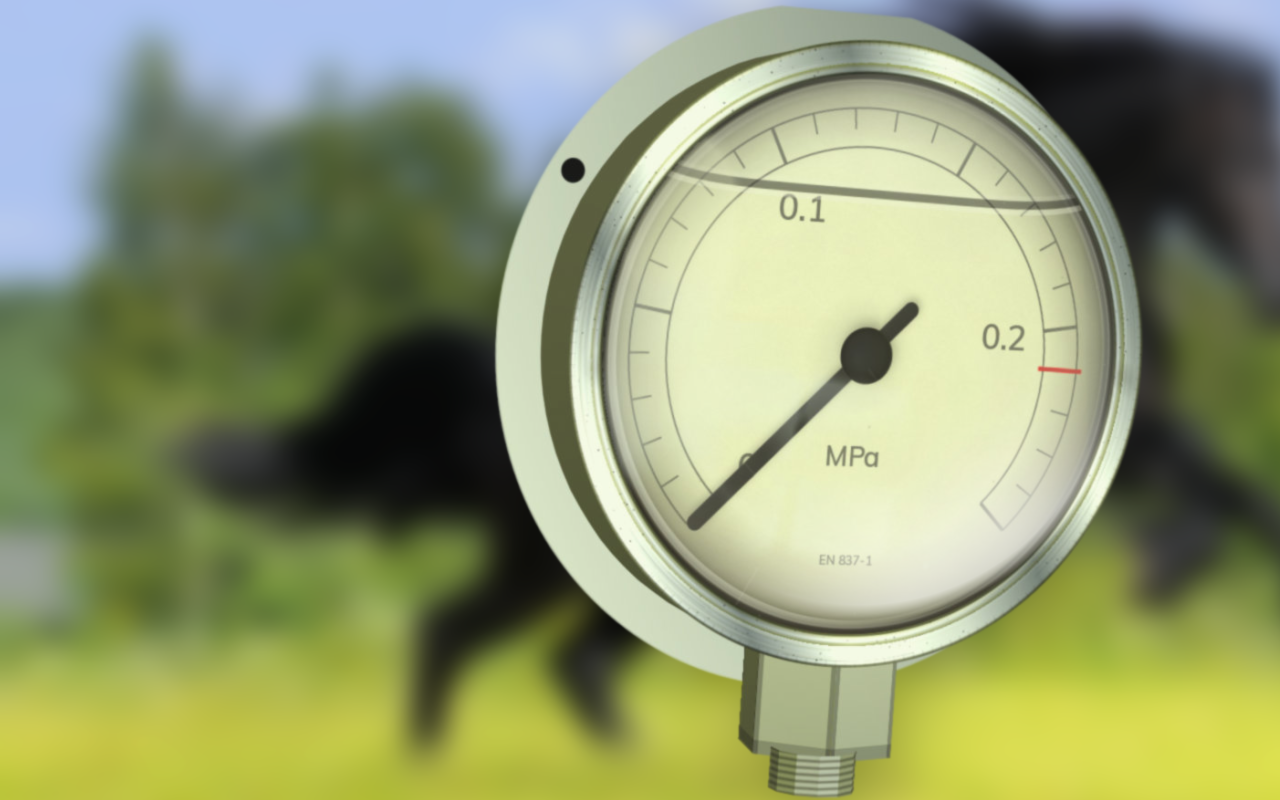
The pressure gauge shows value=0 unit=MPa
